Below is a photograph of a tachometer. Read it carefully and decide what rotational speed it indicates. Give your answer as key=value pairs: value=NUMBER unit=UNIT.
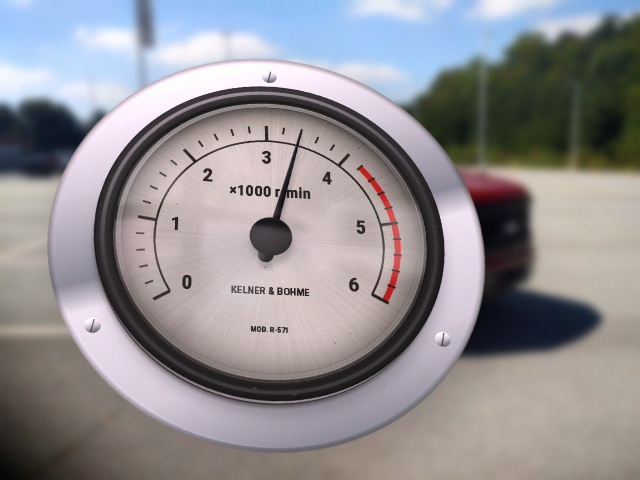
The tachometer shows value=3400 unit=rpm
